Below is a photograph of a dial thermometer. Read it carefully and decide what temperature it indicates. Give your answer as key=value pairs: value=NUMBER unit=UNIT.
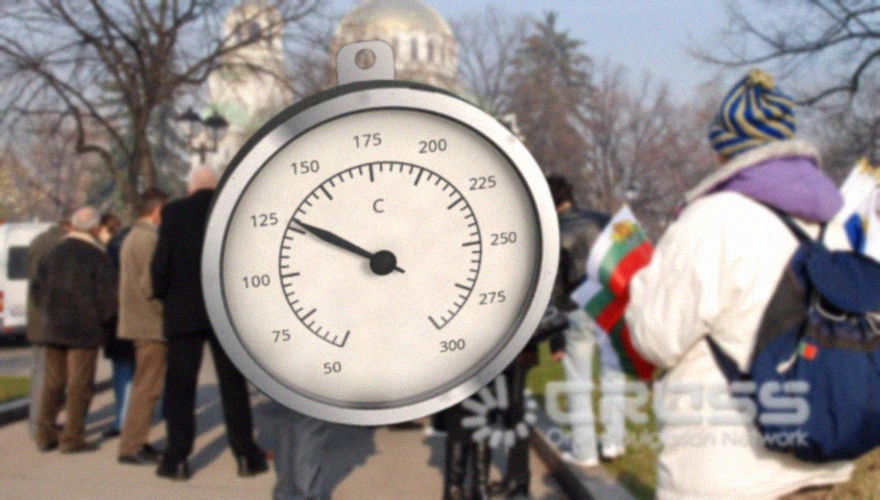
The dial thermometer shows value=130 unit=°C
